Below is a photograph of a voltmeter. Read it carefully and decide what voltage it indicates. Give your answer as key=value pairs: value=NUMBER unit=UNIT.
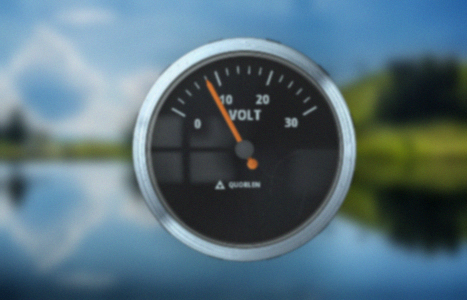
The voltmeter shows value=8 unit=V
